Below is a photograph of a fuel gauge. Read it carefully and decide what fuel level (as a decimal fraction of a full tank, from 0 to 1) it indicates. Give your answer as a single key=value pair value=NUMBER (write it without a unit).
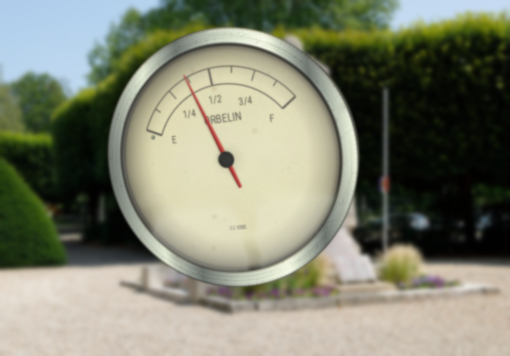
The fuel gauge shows value=0.375
